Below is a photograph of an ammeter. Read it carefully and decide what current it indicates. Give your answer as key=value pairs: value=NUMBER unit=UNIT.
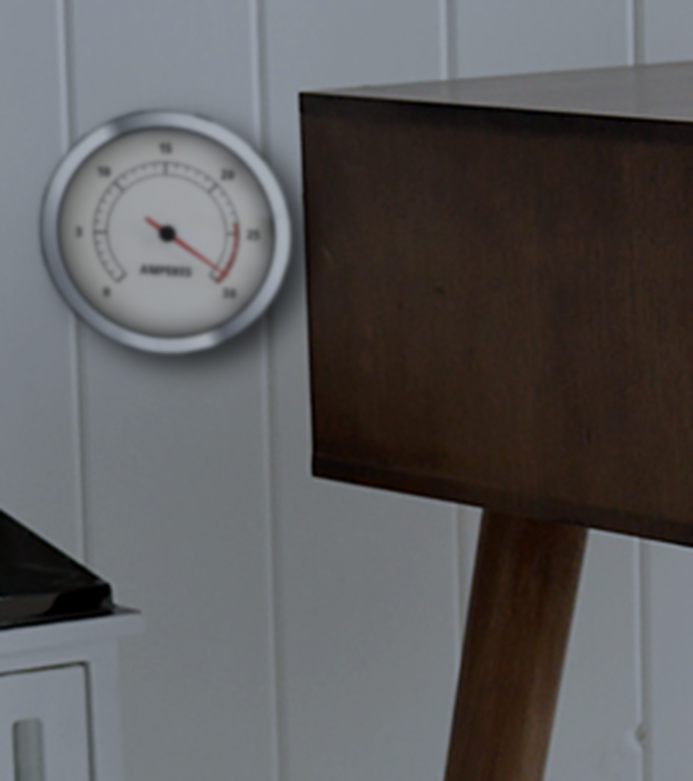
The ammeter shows value=29 unit=A
